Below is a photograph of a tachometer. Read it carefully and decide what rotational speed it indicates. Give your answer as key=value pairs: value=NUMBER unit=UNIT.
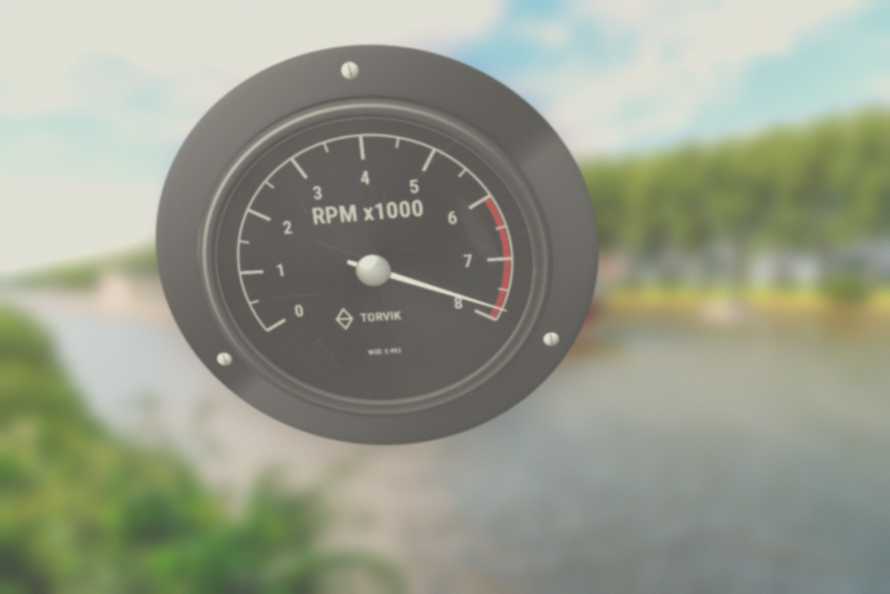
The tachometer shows value=7750 unit=rpm
